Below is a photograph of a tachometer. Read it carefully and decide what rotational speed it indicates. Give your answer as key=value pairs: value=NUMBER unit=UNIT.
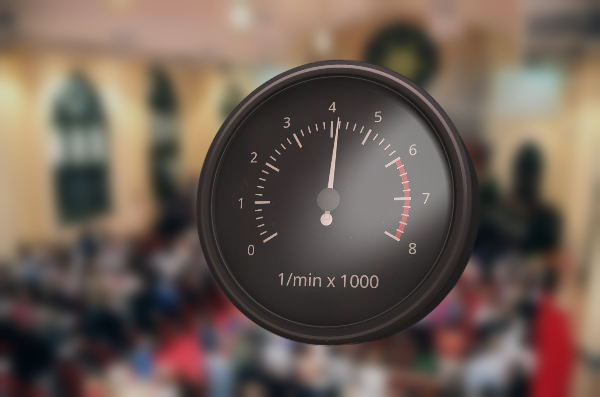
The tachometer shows value=4200 unit=rpm
